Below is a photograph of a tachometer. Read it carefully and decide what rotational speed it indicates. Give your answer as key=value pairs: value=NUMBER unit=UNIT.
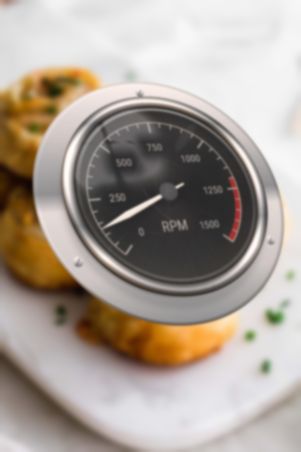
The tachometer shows value=125 unit=rpm
